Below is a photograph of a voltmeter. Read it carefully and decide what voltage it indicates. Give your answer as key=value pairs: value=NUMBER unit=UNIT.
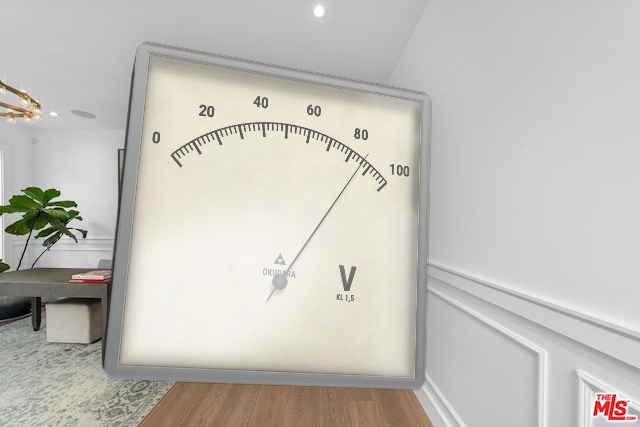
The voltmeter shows value=86 unit=V
